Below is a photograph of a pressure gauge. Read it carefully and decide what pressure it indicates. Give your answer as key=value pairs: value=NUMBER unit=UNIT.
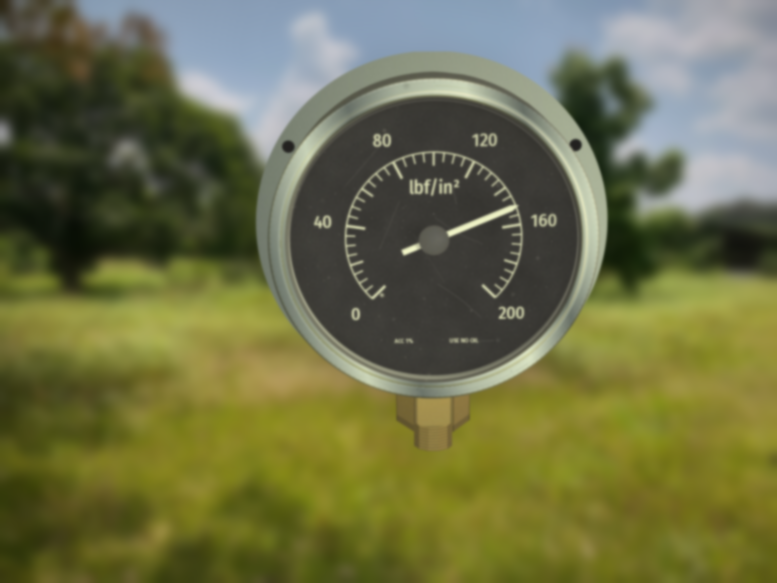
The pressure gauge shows value=150 unit=psi
